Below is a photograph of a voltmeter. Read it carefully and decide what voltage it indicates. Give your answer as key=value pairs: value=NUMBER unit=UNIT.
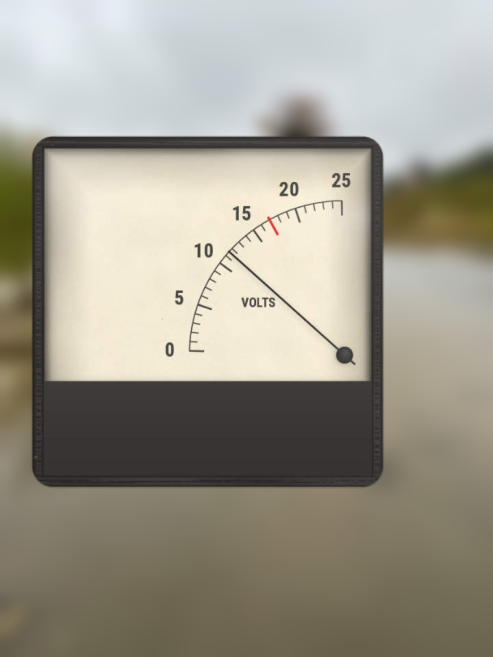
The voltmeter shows value=11.5 unit=V
